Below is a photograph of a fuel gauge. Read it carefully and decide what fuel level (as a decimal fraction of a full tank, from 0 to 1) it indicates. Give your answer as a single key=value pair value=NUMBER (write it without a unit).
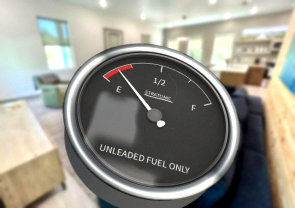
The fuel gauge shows value=0.125
